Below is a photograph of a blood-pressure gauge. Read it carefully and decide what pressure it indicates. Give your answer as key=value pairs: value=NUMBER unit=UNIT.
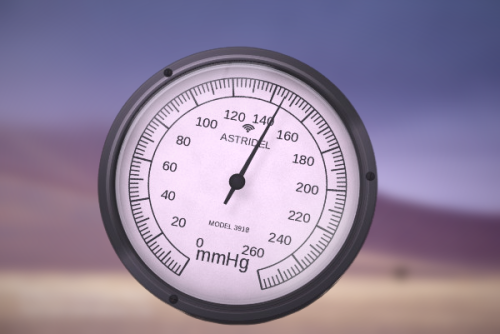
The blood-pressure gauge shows value=146 unit=mmHg
